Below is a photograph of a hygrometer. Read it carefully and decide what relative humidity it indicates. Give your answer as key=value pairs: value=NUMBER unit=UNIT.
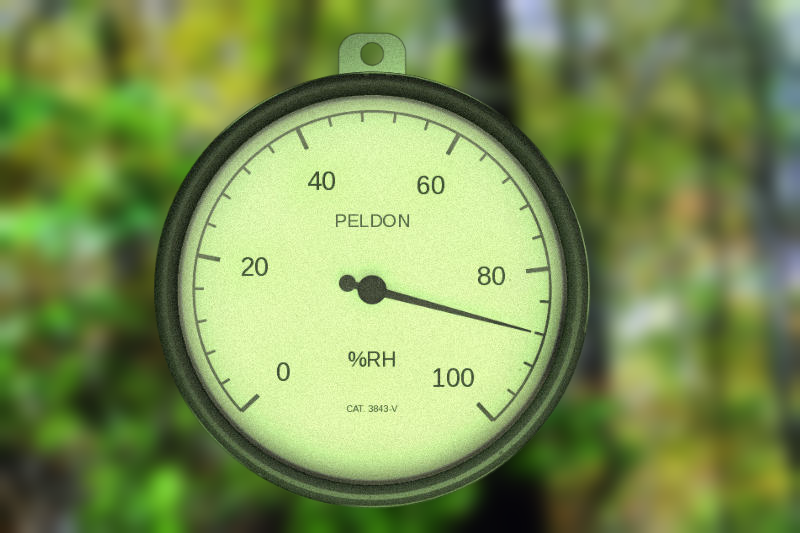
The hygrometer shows value=88 unit=%
